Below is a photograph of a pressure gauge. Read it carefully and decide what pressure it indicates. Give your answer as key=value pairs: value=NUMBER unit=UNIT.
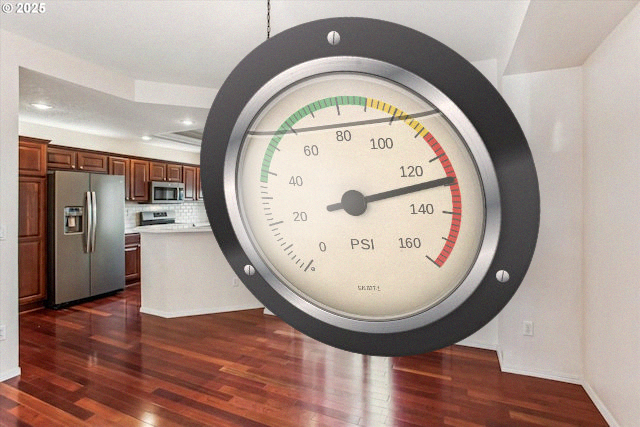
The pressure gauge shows value=128 unit=psi
